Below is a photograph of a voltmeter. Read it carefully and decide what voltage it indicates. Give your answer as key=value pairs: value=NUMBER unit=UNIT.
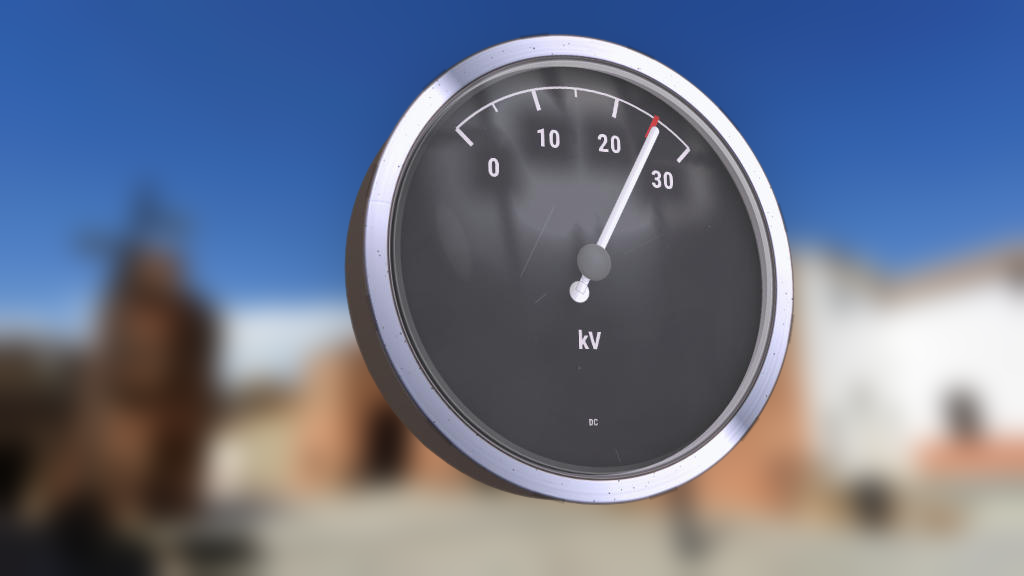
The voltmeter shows value=25 unit=kV
